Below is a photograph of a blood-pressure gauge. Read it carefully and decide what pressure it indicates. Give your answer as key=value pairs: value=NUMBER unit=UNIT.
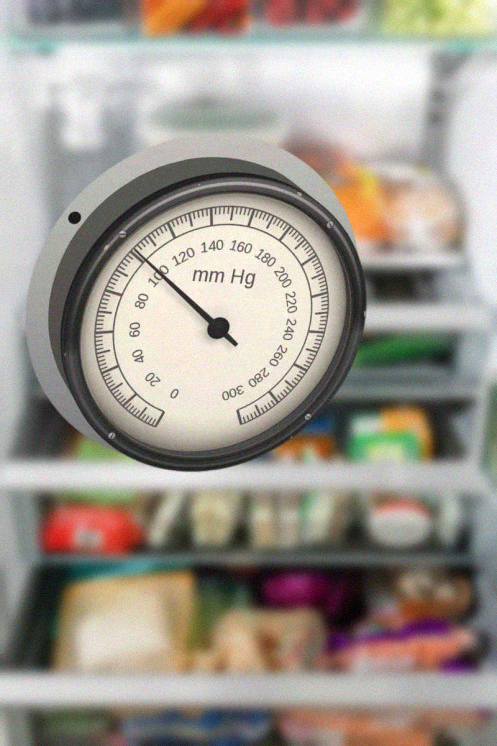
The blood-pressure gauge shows value=102 unit=mmHg
